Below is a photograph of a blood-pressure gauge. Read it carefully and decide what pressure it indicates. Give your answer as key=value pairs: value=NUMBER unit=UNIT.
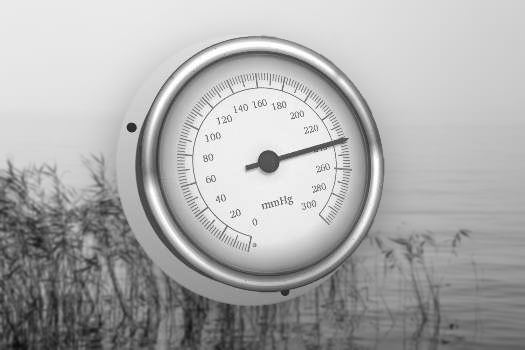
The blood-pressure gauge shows value=240 unit=mmHg
